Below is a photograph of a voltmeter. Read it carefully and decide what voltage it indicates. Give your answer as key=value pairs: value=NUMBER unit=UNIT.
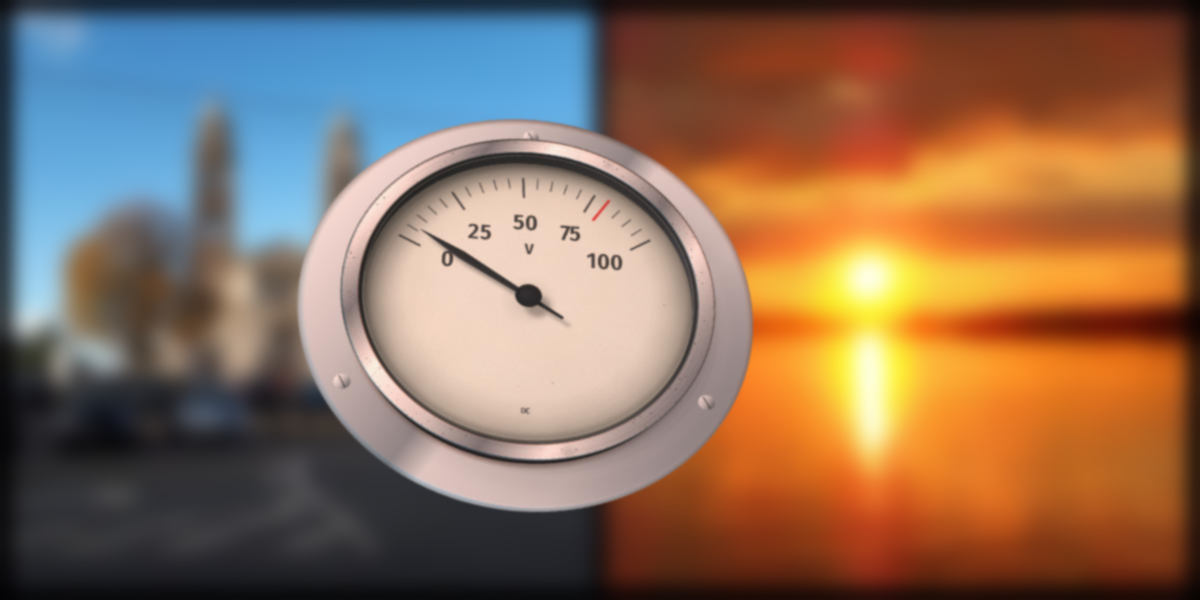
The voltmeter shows value=5 unit=V
